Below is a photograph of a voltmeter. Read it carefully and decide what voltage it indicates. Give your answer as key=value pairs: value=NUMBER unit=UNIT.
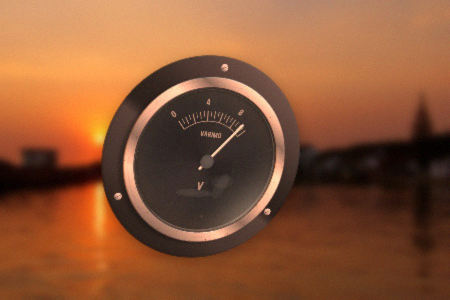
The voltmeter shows value=9 unit=V
